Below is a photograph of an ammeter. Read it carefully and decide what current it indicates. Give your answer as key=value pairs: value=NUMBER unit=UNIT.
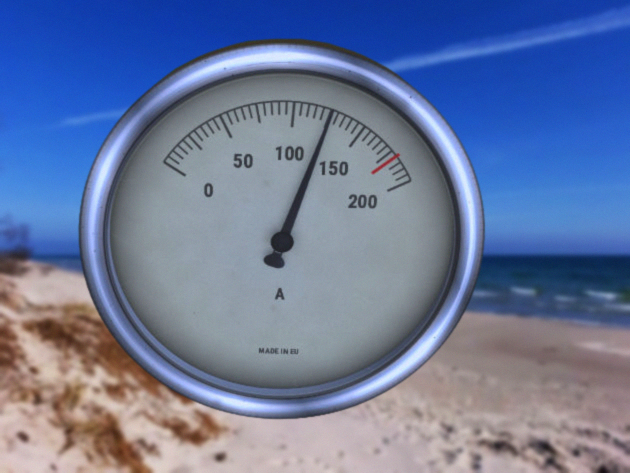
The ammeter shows value=125 unit=A
